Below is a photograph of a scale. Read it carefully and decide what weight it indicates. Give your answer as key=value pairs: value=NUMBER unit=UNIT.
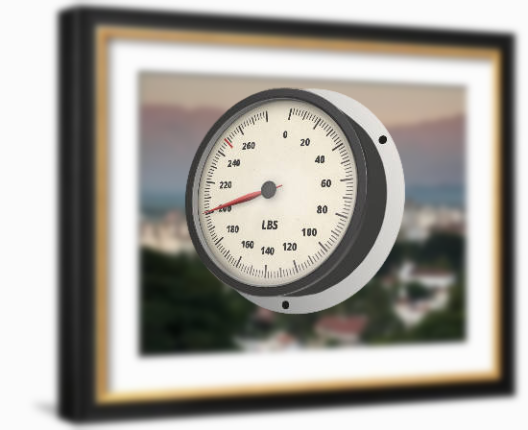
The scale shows value=200 unit=lb
